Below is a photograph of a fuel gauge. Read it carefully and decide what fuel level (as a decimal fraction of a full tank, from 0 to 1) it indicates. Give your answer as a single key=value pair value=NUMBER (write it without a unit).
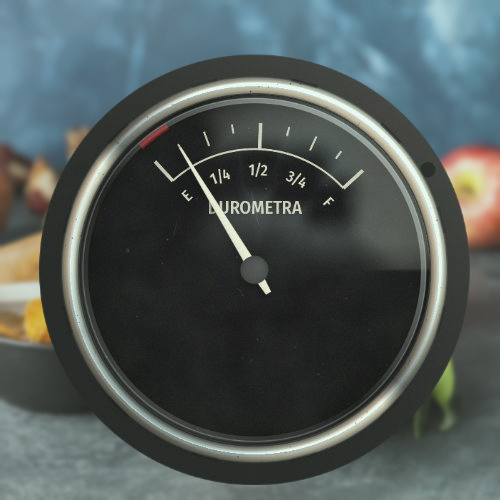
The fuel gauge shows value=0.125
